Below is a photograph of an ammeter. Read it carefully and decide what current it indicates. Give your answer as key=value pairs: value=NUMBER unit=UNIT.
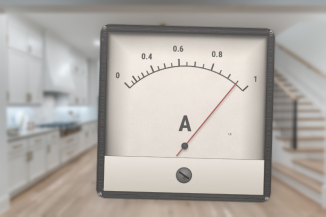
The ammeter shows value=0.95 unit=A
